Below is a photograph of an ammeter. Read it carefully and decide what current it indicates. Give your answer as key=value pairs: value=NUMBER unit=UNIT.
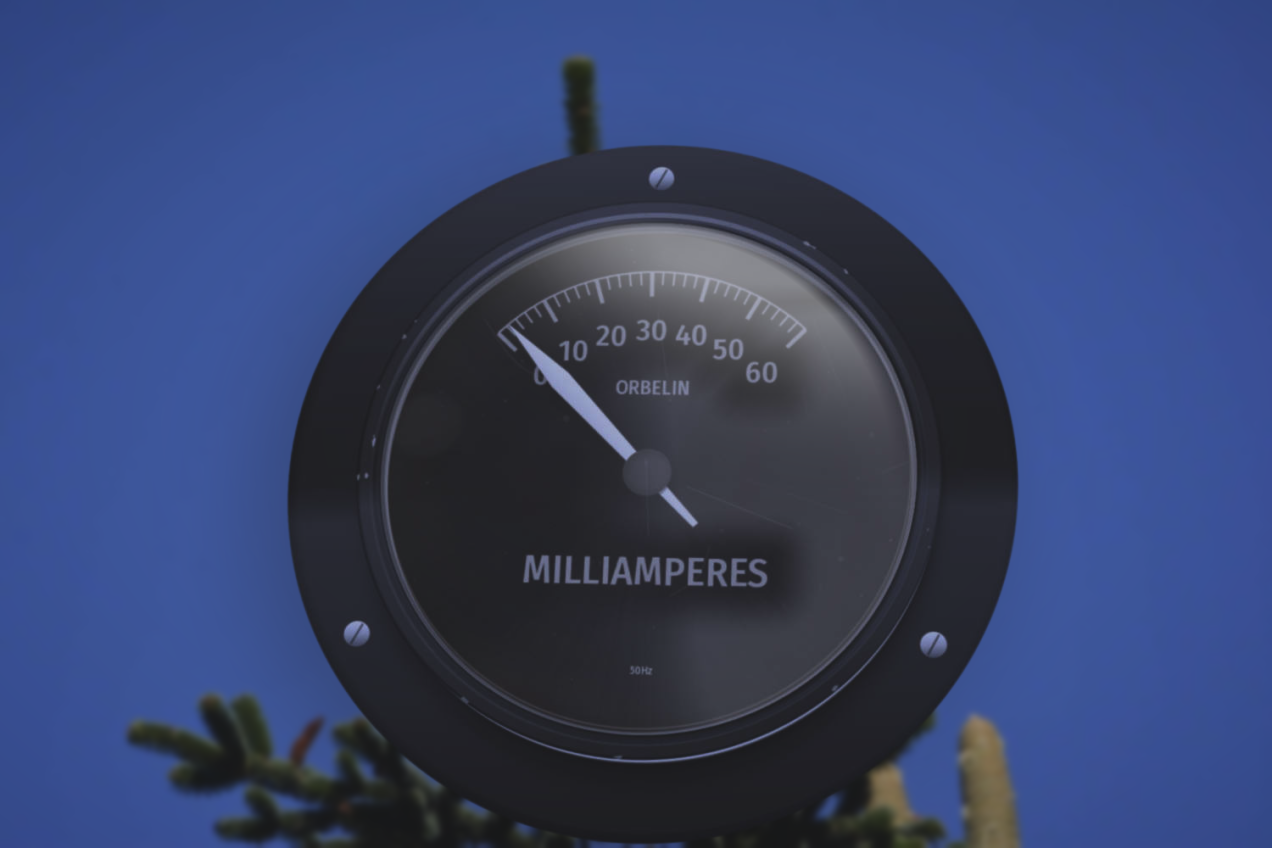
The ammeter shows value=2 unit=mA
